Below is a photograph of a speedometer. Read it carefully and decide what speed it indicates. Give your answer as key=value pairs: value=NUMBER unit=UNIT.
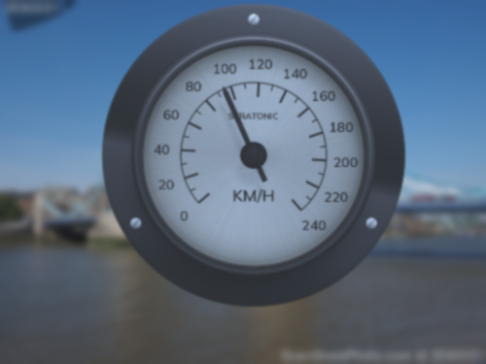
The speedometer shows value=95 unit=km/h
